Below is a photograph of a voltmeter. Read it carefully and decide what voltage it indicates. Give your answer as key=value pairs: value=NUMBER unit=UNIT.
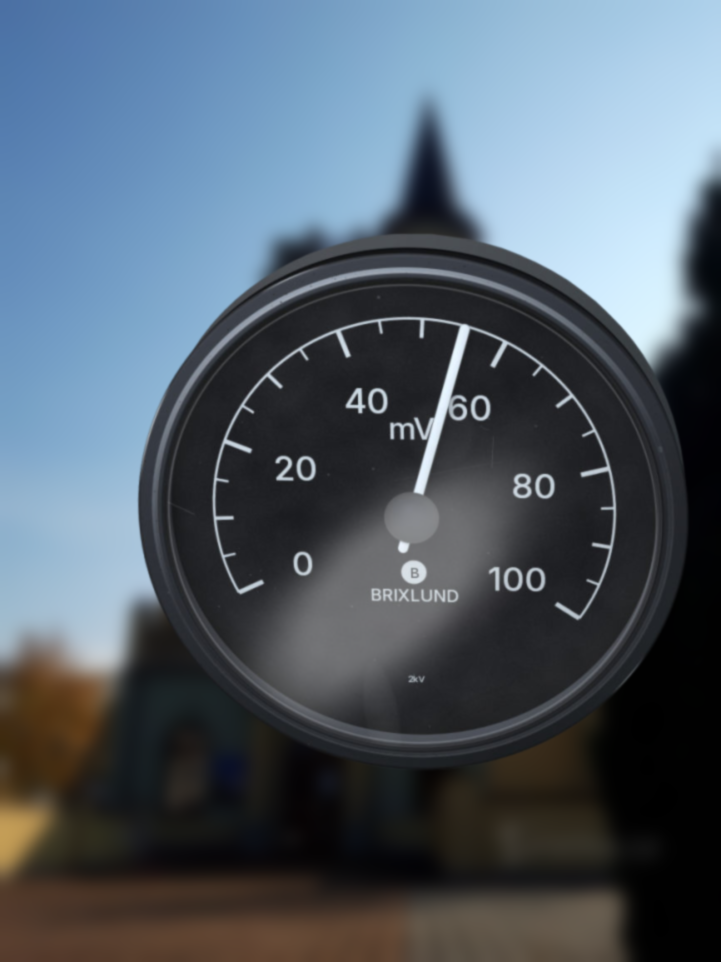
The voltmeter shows value=55 unit=mV
